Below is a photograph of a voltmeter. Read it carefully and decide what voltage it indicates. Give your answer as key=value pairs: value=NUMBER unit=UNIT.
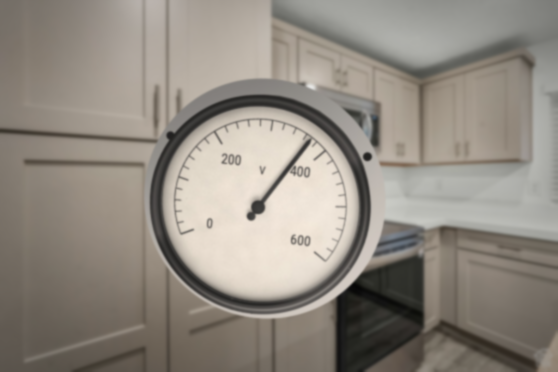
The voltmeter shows value=370 unit=V
